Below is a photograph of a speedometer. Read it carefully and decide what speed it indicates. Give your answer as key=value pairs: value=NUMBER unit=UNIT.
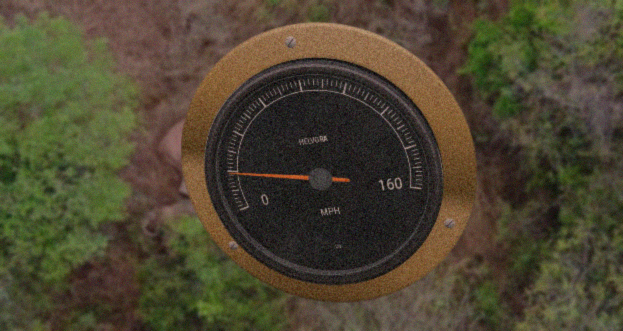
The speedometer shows value=20 unit=mph
